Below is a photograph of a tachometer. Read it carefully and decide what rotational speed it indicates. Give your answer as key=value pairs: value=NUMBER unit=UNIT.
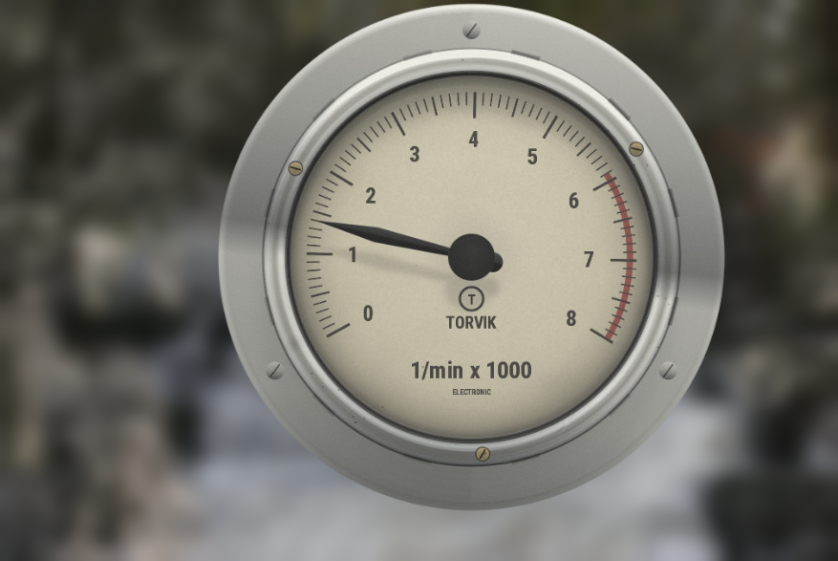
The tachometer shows value=1400 unit=rpm
